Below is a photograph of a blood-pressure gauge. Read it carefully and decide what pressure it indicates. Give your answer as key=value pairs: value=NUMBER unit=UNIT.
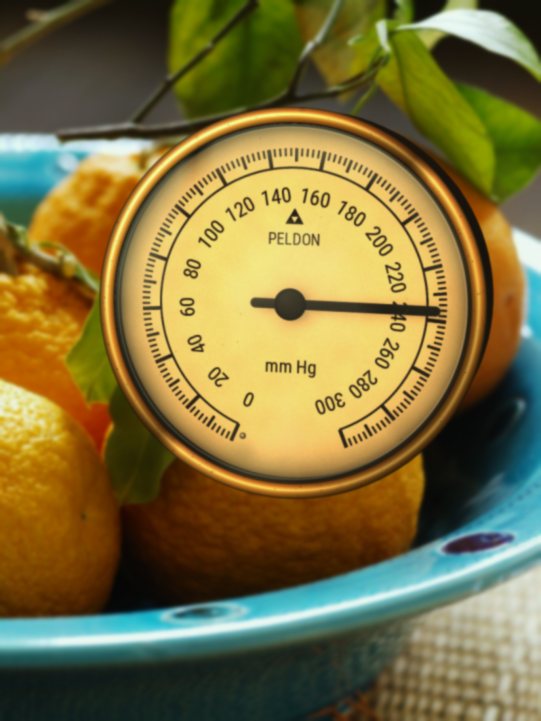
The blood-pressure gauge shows value=236 unit=mmHg
